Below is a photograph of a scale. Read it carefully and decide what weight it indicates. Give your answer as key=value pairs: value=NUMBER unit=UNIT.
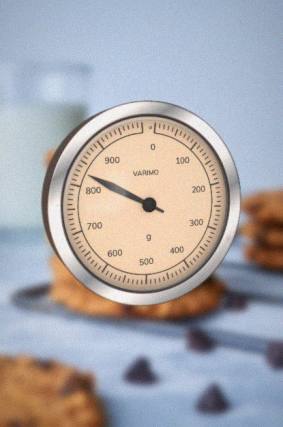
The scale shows value=830 unit=g
